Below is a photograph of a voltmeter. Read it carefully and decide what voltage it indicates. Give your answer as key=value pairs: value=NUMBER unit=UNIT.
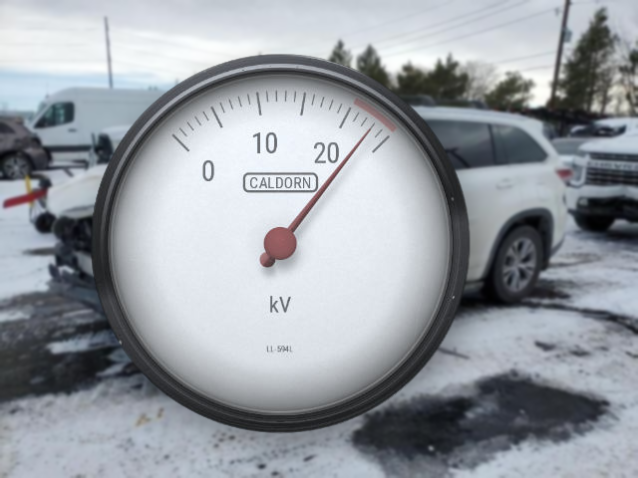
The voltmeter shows value=23 unit=kV
